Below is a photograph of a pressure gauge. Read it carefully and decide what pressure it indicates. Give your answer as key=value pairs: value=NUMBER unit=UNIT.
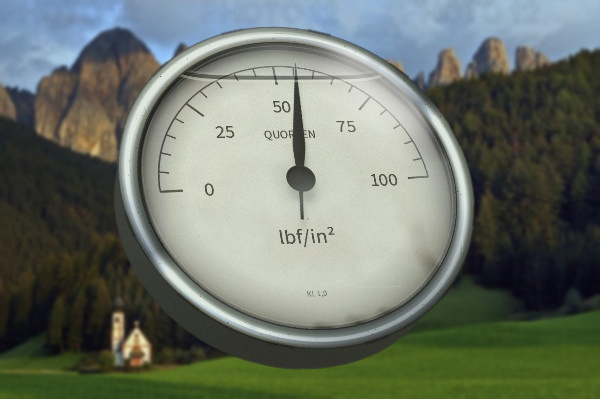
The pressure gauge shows value=55 unit=psi
